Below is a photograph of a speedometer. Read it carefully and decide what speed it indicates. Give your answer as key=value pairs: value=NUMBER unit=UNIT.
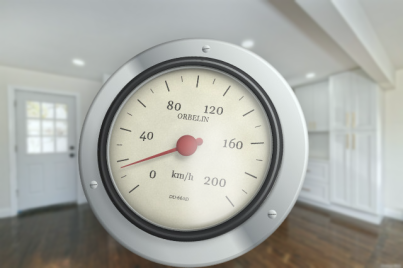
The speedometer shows value=15 unit=km/h
